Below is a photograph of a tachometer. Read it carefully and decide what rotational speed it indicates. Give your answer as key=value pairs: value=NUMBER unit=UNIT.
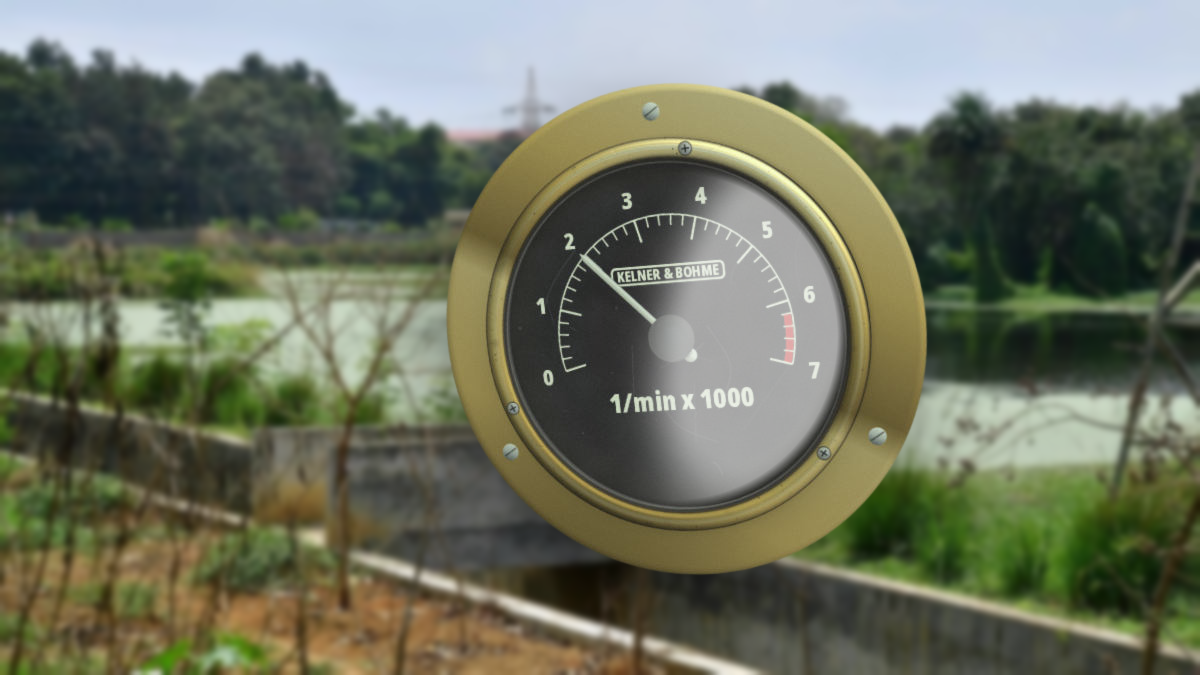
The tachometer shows value=2000 unit=rpm
